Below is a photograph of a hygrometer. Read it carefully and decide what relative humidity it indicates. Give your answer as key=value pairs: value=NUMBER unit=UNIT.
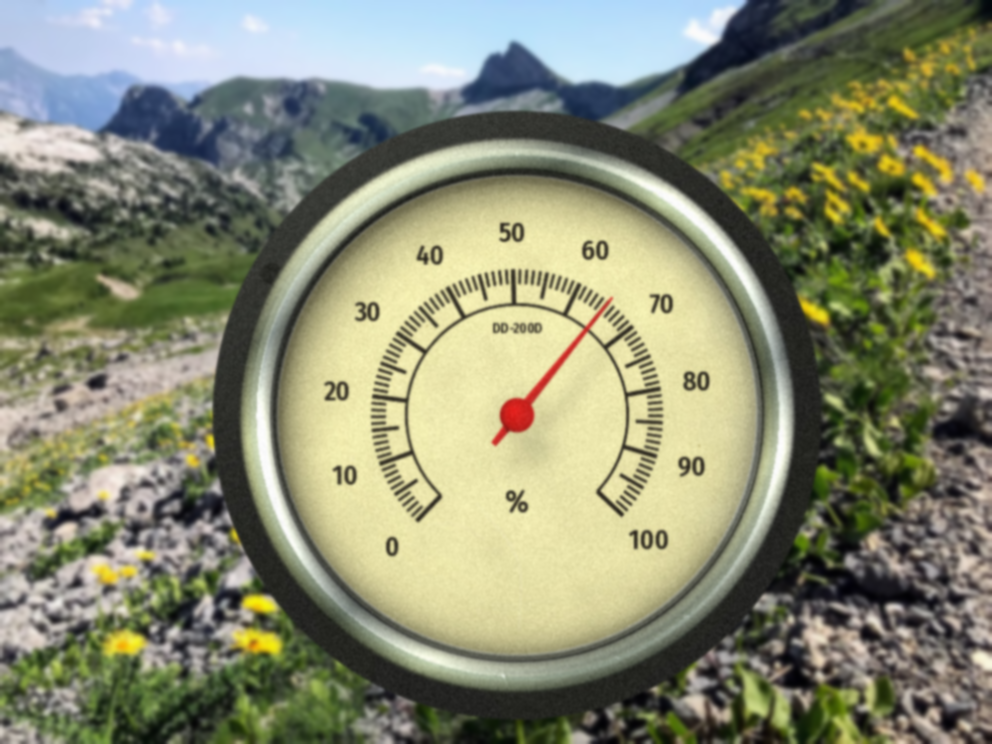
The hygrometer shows value=65 unit=%
